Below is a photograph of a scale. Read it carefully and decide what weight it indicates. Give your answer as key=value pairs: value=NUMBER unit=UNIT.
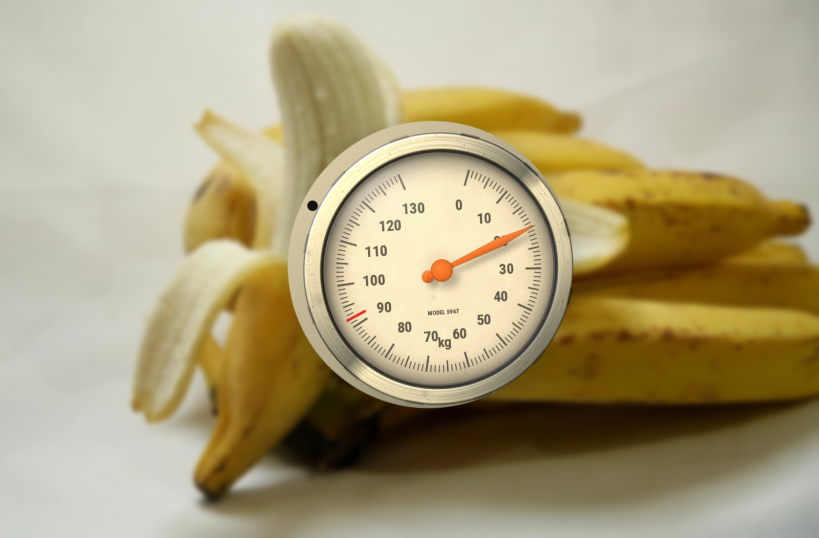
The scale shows value=20 unit=kg
